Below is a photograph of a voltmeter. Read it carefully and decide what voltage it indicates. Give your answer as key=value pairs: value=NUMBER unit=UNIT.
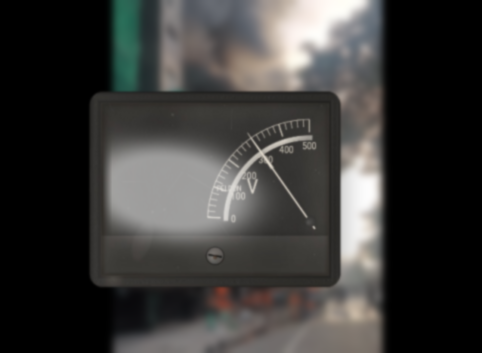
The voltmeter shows value=300 unit=V
